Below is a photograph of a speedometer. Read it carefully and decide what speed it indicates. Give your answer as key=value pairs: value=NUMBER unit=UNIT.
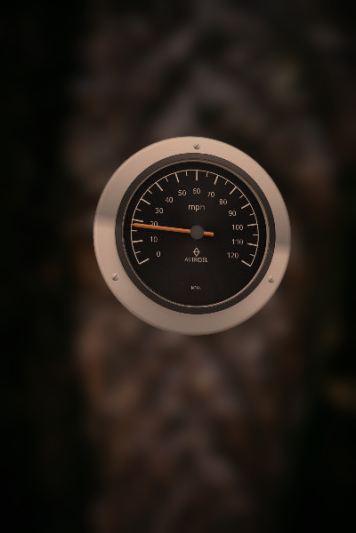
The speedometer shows value=17.5 unit=mph
